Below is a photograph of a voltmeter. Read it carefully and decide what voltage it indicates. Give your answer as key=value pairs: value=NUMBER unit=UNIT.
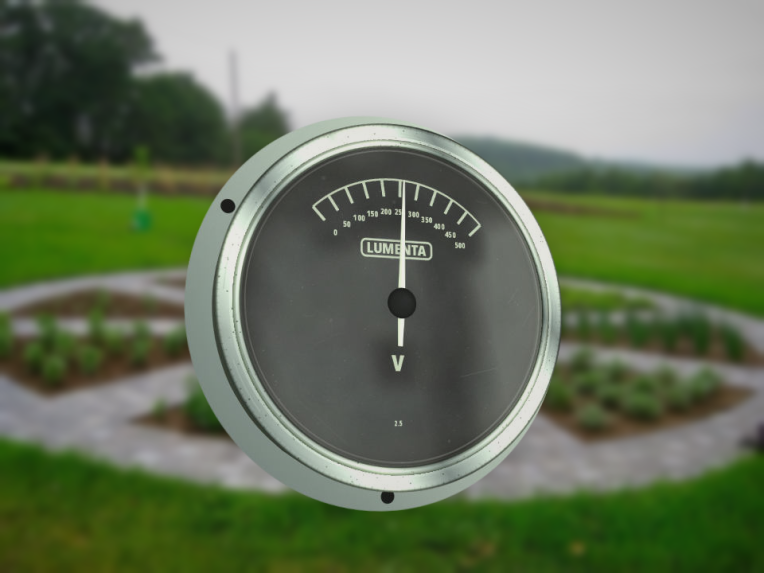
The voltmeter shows value=250 unit=V
